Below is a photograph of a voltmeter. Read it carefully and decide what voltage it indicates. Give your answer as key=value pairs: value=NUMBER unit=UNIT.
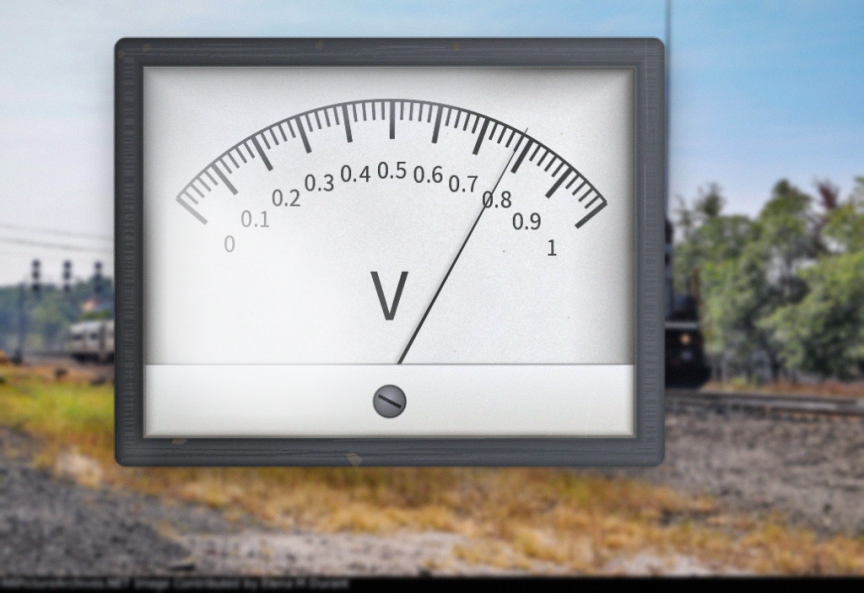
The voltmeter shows value=0.78 unit=V
